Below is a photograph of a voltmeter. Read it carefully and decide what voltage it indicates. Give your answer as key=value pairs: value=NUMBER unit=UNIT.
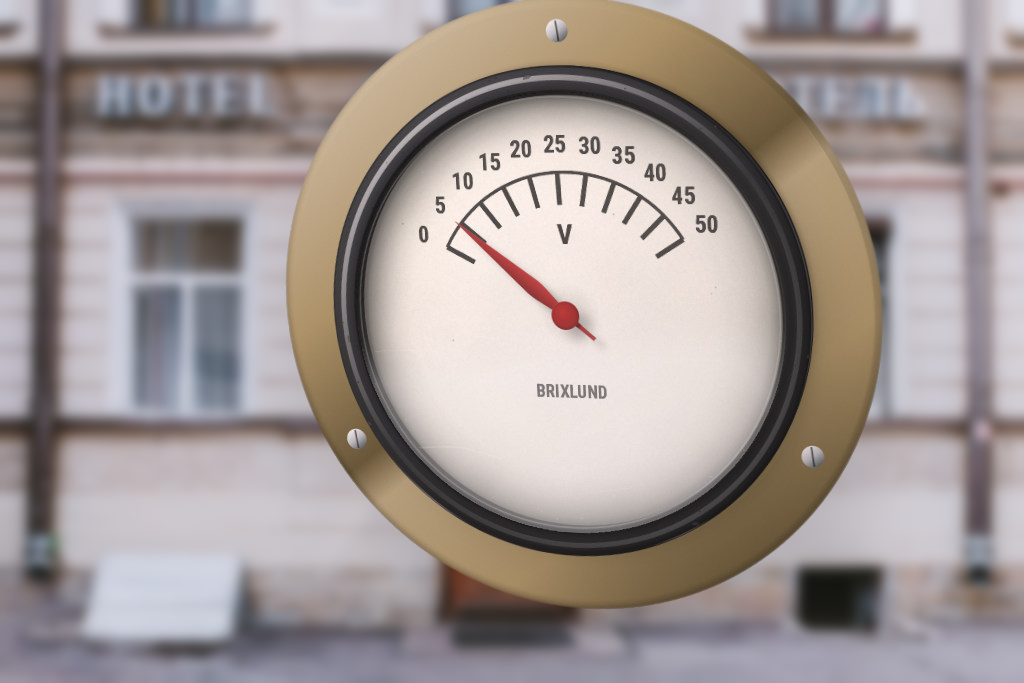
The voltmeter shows value=5 unit=V
